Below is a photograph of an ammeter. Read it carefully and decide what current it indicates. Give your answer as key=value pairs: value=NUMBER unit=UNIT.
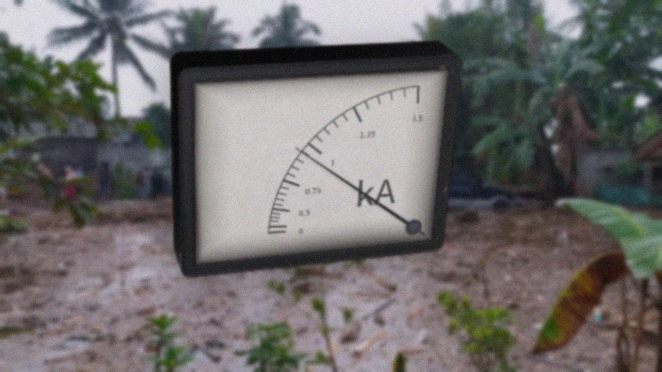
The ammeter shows value=0.95 unit=kA
